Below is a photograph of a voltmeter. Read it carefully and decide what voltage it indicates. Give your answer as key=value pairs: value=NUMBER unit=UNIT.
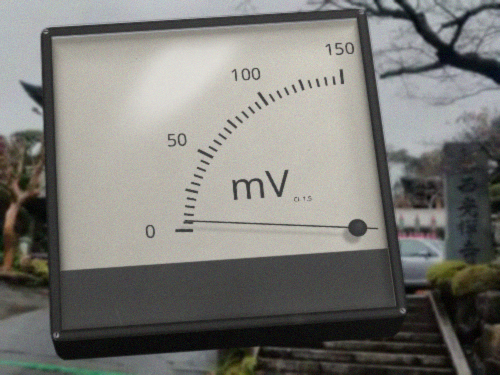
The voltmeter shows value=5 unit=mV
